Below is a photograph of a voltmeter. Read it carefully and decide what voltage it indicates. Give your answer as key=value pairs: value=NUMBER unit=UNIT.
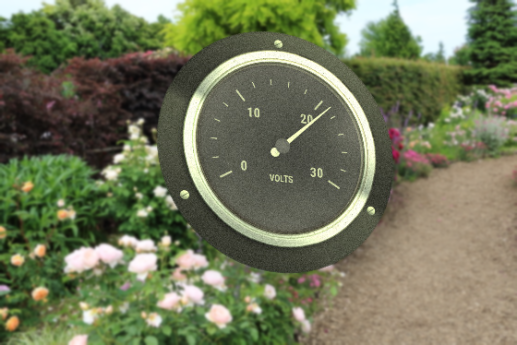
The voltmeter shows value=21 unit=V
